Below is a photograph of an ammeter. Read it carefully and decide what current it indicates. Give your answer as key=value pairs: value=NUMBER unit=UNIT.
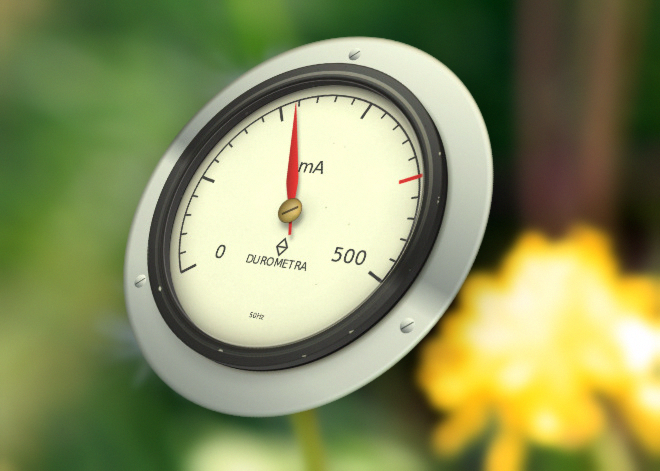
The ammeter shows value=220 unit=mA
